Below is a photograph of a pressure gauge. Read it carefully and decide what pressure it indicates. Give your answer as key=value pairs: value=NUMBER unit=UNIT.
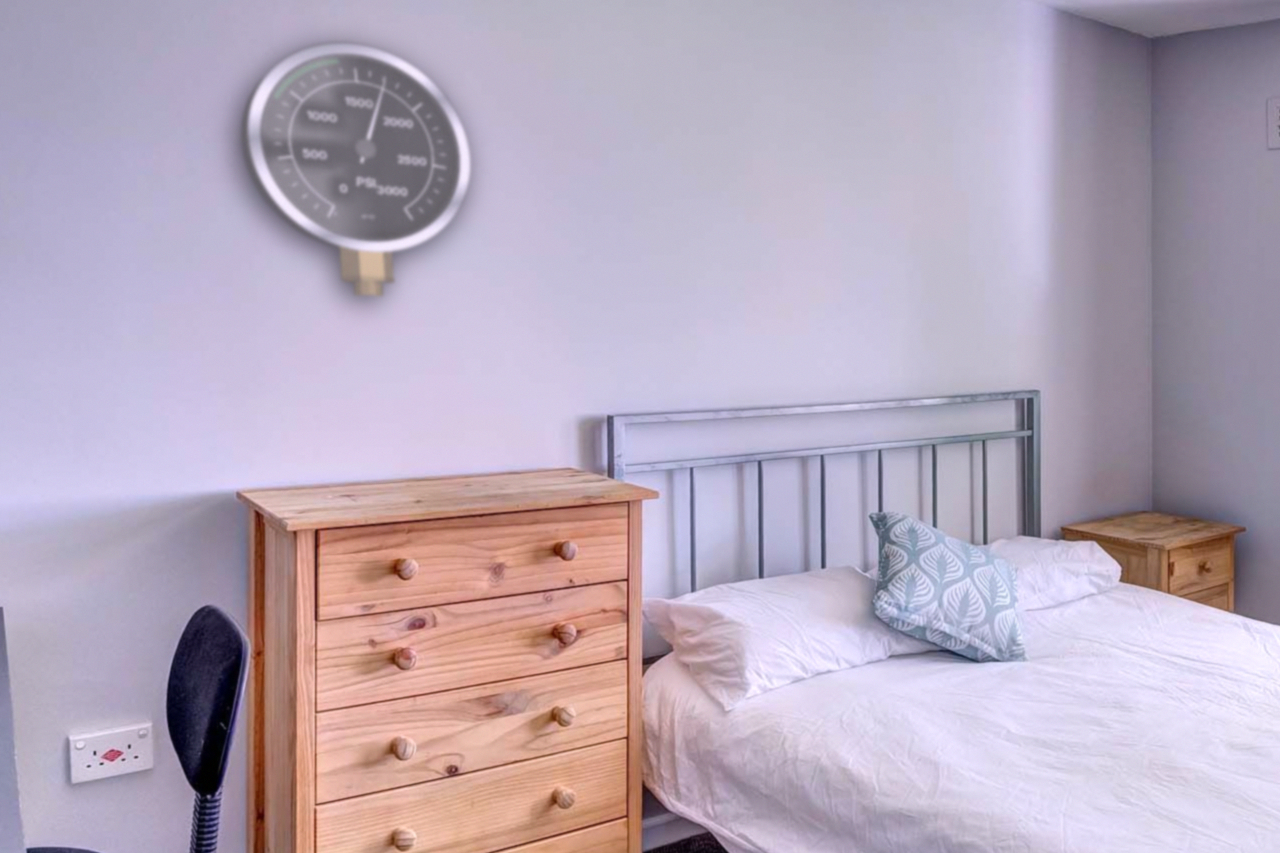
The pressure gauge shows value=1700 unit=psi
